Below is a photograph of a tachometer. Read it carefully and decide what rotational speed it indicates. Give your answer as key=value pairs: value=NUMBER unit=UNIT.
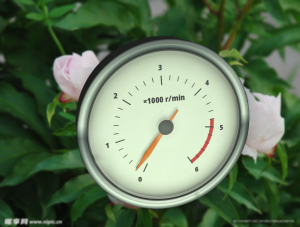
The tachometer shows value=200 unit=rpm
